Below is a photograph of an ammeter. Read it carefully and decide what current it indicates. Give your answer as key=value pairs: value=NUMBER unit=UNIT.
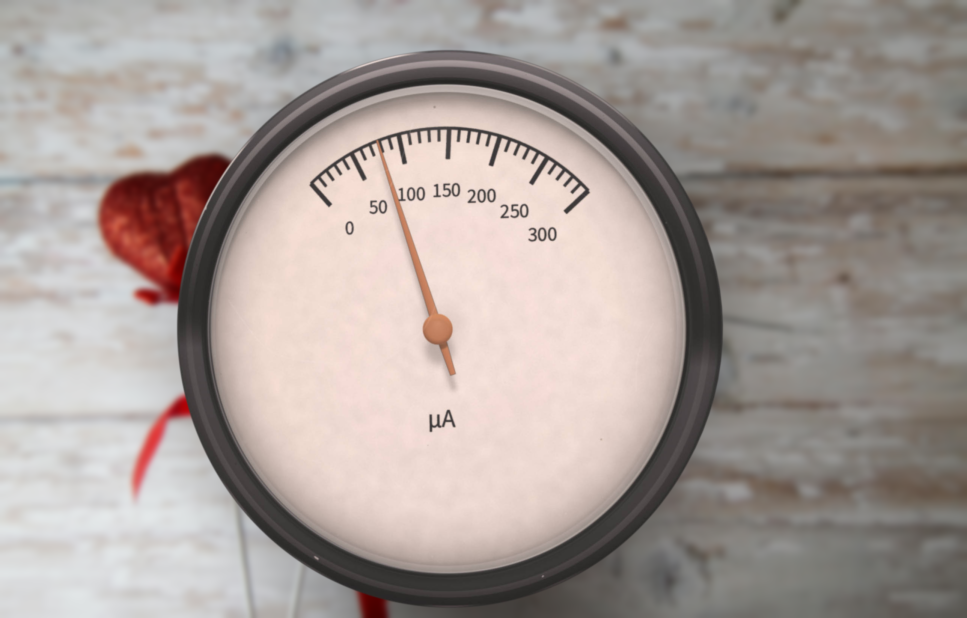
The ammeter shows value=80 unit=µA
